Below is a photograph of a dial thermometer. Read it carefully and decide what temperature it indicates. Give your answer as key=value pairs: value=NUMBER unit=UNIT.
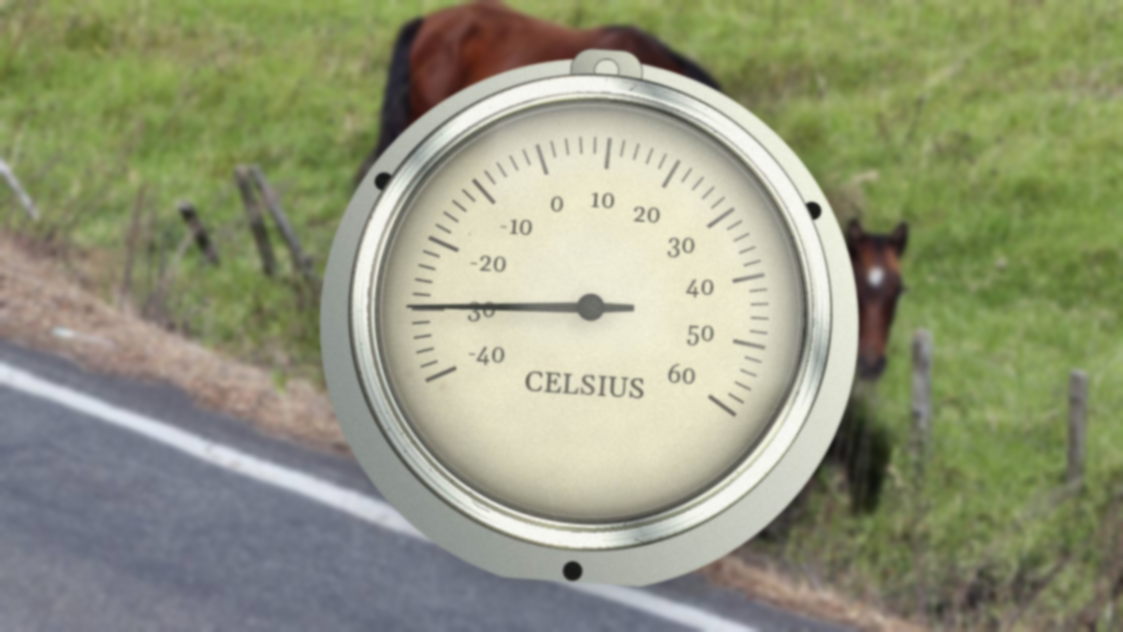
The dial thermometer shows value=-30 unit=°C
